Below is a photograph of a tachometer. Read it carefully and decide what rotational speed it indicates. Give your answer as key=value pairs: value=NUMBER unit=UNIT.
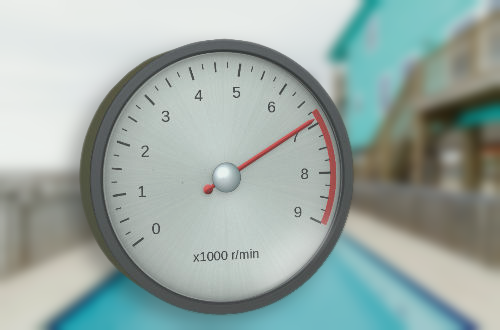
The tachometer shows value=6875 unit=rpm
